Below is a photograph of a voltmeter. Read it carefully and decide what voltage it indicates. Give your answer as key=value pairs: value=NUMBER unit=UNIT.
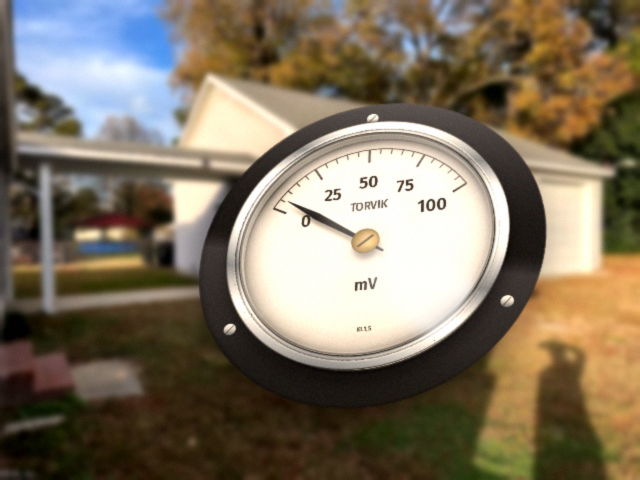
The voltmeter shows value=5 unit=mV
